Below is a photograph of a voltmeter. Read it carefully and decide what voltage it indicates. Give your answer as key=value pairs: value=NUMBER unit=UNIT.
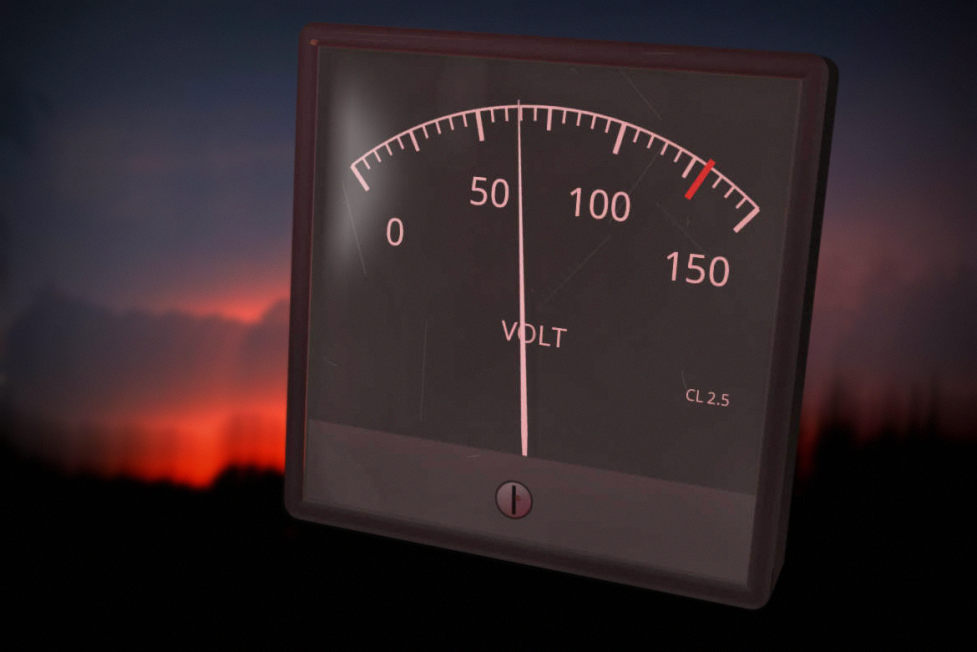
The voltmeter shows value=65 unit=V
